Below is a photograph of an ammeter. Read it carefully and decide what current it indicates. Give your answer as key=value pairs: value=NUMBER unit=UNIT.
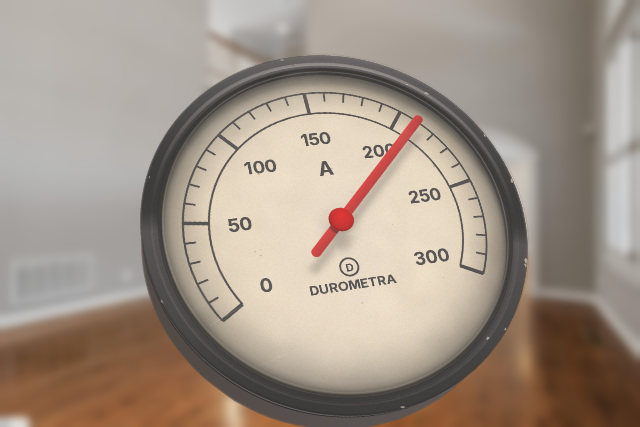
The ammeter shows value=210 unit=A
